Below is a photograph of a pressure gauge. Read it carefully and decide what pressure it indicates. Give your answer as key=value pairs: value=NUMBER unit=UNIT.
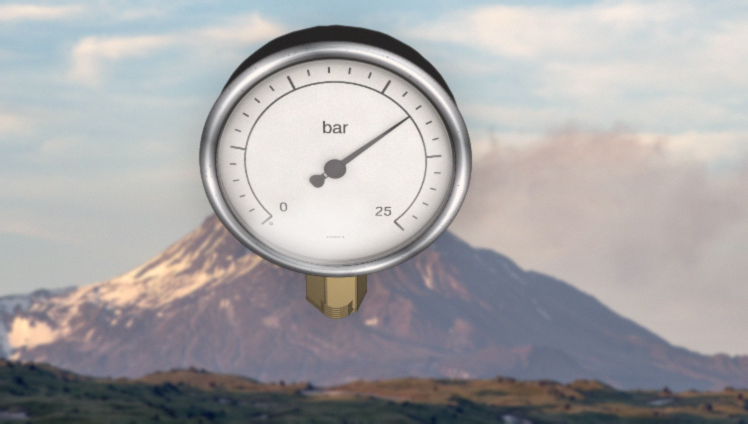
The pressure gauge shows value=17 unit=bar
